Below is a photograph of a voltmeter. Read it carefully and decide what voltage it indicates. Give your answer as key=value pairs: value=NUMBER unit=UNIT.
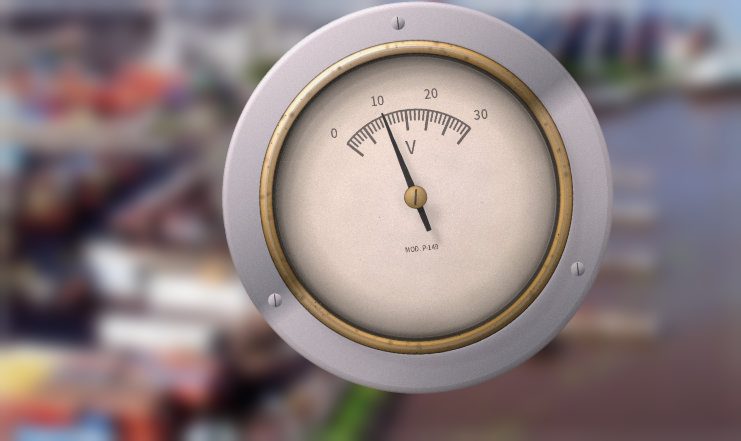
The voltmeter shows value=10 unit=V
